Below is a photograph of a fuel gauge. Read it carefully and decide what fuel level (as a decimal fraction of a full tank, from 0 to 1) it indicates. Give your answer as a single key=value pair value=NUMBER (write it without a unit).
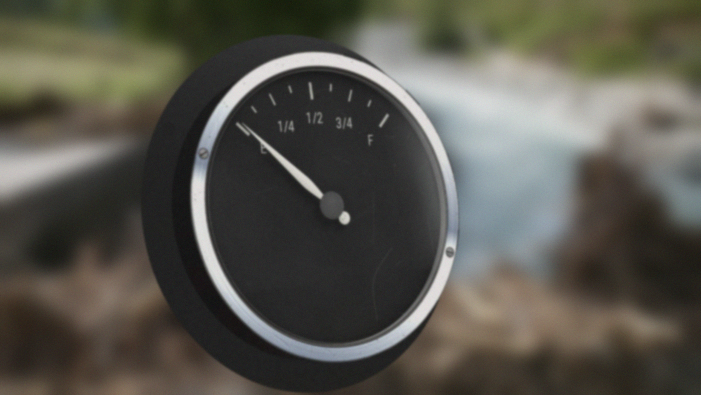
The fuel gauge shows value=0
